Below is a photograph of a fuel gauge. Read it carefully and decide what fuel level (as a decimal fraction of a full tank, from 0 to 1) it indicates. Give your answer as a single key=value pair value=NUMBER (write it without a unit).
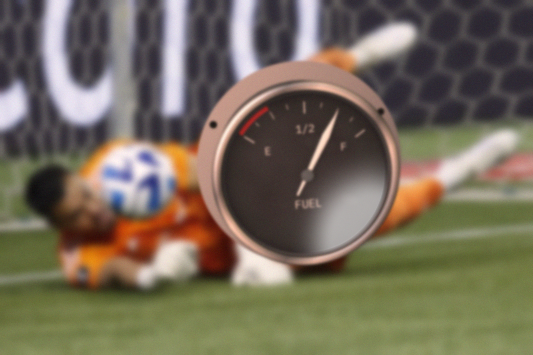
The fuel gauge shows value=0.75
